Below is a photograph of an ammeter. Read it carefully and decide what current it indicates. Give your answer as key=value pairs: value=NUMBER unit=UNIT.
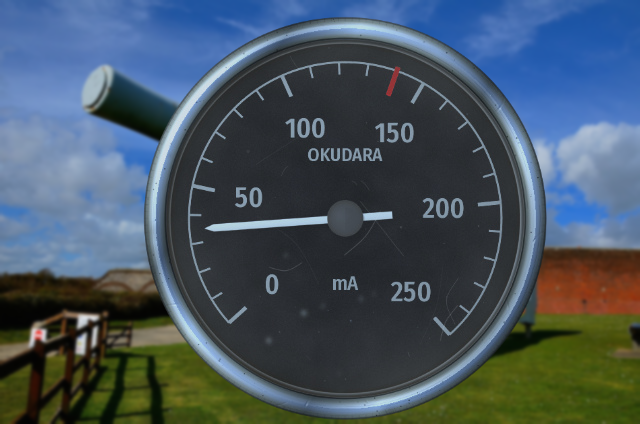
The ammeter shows value=35 unit=mA
